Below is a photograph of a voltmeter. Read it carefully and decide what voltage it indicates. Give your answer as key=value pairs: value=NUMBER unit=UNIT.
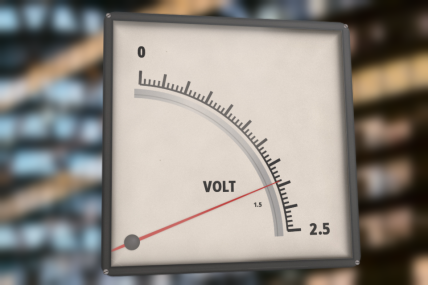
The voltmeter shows value=1.95 unit=V
